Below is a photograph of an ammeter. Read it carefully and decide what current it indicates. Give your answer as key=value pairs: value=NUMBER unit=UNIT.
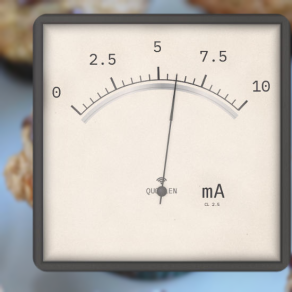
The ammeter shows value=6 unit=mA
